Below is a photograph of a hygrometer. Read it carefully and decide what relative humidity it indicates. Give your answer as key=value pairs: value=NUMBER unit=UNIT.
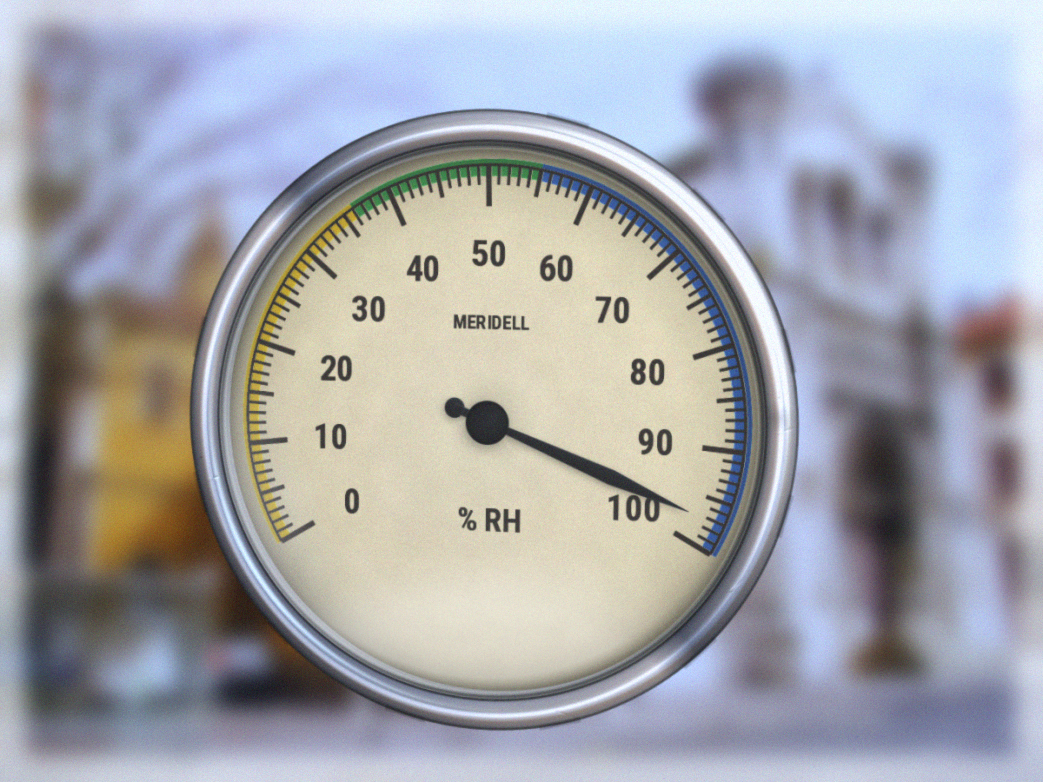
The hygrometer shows value=97 unit=%
